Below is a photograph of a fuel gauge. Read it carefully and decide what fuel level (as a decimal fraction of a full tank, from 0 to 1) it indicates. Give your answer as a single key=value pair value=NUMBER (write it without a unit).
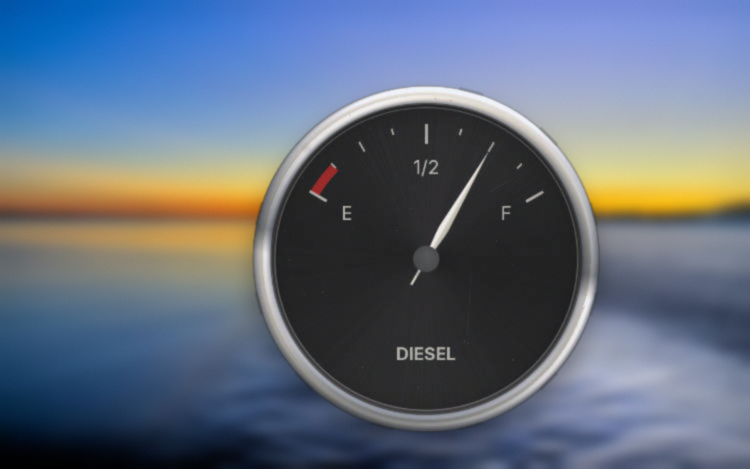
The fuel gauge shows value=0.75
